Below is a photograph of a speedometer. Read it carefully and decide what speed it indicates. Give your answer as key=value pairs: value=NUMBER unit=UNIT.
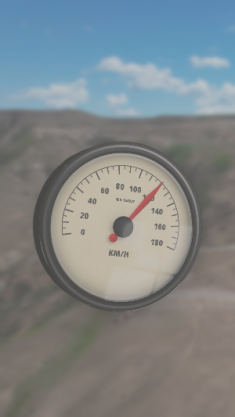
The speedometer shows value=120 unit=km/h
